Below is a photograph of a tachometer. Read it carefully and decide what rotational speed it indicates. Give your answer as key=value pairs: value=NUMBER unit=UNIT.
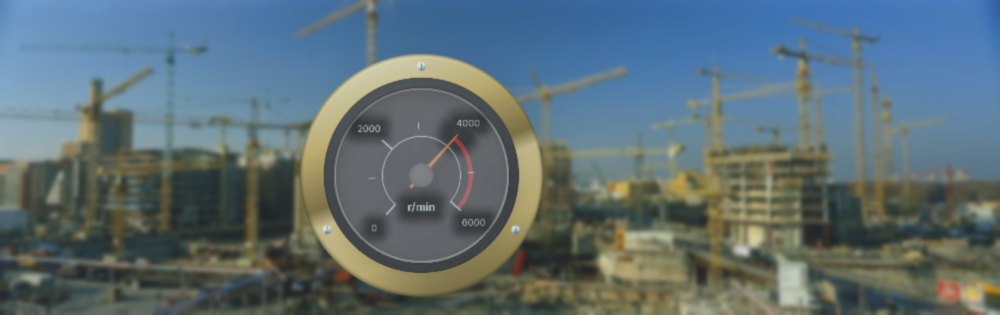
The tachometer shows value=4000 unit=rpm
